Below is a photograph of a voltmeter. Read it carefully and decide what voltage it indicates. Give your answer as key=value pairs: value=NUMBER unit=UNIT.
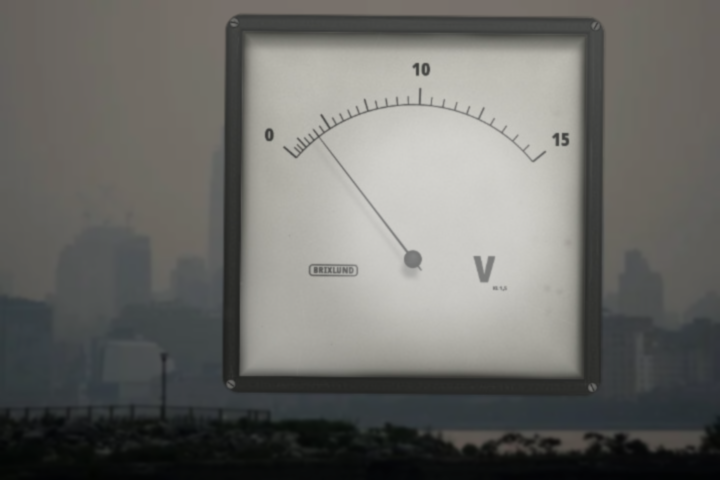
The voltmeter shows value=4 unit=V
